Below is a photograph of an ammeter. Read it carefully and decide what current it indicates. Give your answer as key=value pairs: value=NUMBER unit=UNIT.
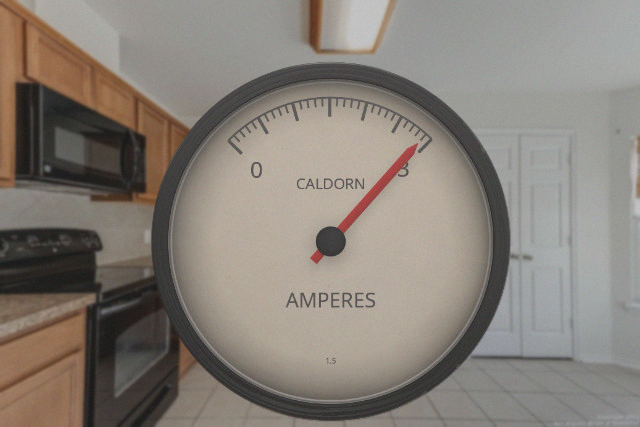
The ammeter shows value=2.9 unit=A
